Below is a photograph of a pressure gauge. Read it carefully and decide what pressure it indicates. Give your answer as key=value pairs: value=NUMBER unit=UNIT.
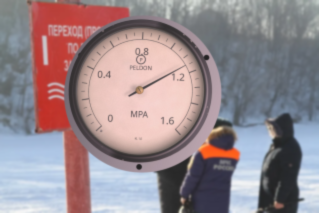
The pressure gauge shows value=1.15 unit=MPa
